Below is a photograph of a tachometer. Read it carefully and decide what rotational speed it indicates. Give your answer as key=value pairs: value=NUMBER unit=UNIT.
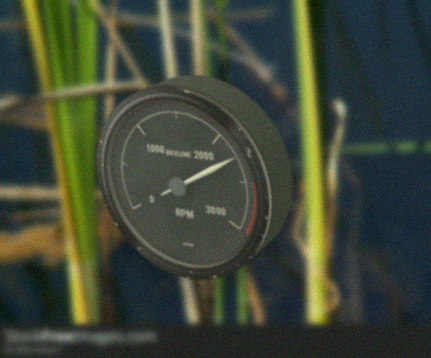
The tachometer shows value=2250 unit=rpm
